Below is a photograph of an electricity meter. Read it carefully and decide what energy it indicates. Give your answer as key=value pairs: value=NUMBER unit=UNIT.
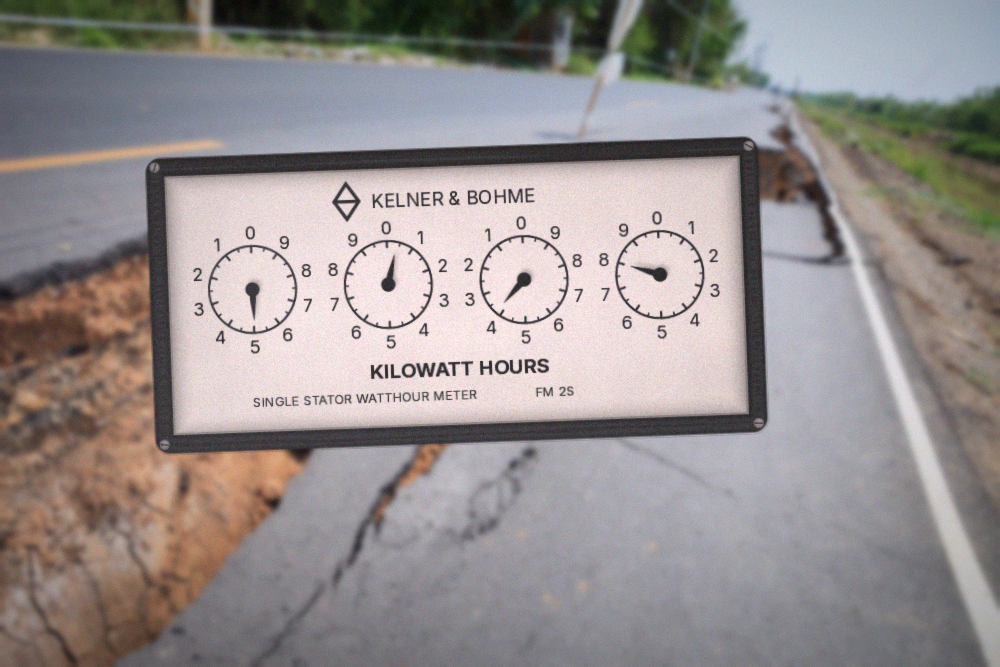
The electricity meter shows value=5038 unit=kWh
